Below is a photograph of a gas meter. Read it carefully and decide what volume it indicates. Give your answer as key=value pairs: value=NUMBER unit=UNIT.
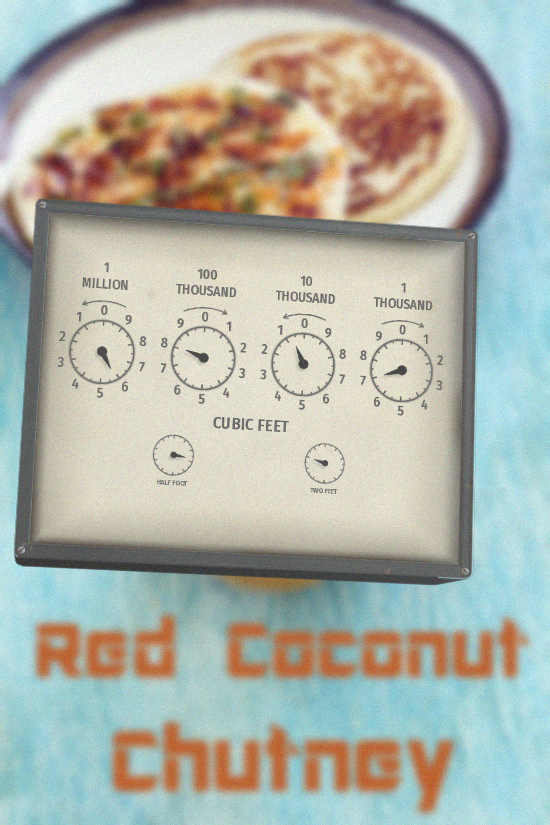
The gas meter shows value=580700 unit=ft³
